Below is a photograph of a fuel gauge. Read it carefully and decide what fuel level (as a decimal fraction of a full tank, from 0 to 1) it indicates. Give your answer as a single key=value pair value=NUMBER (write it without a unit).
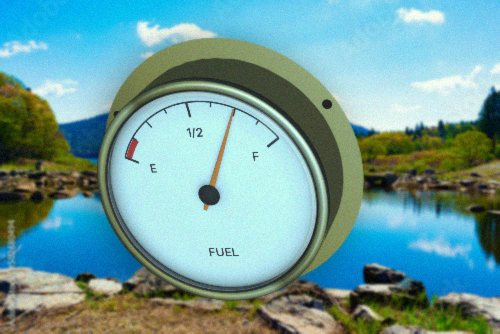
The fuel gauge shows value=0.75
